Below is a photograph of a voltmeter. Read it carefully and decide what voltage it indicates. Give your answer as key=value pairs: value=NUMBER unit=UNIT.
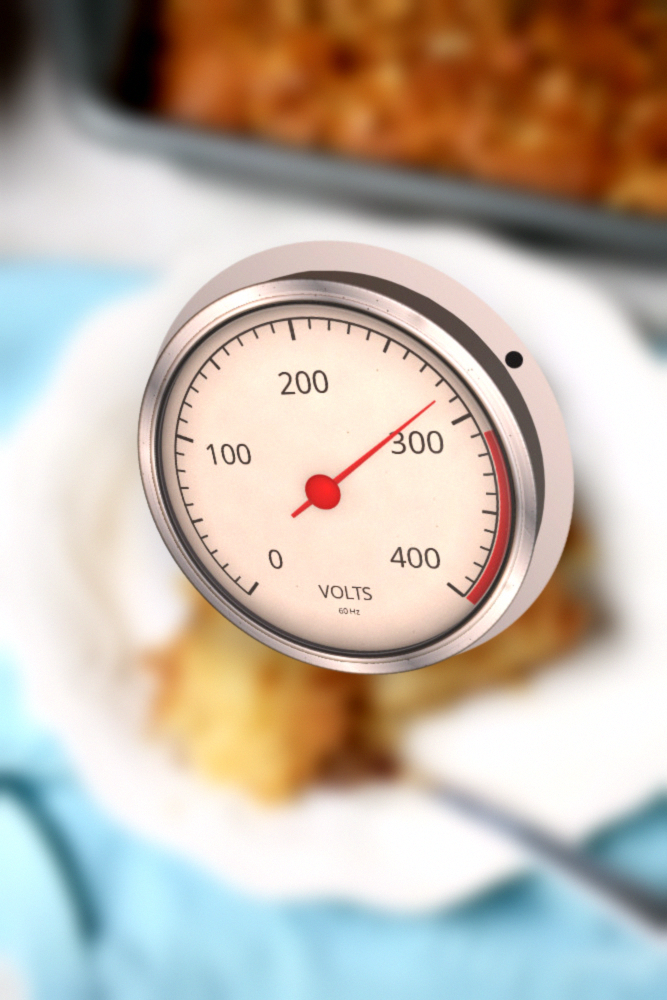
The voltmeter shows value=285 unit=V
